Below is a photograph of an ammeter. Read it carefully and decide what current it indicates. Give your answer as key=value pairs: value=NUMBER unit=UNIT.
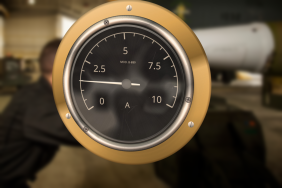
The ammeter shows value=1.5 unit=A
